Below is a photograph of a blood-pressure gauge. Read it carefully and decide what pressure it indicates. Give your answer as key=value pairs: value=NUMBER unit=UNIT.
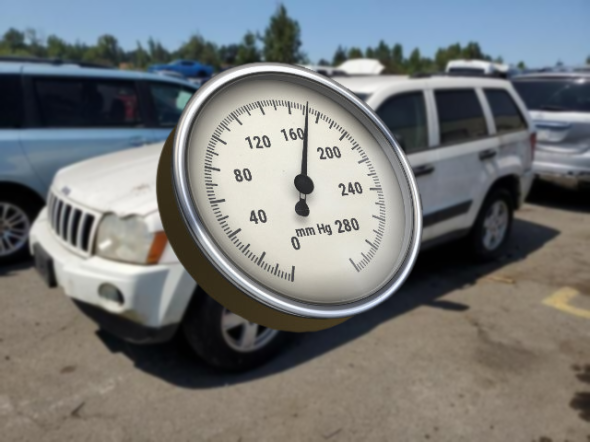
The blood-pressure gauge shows value=170 unit=mmHg
